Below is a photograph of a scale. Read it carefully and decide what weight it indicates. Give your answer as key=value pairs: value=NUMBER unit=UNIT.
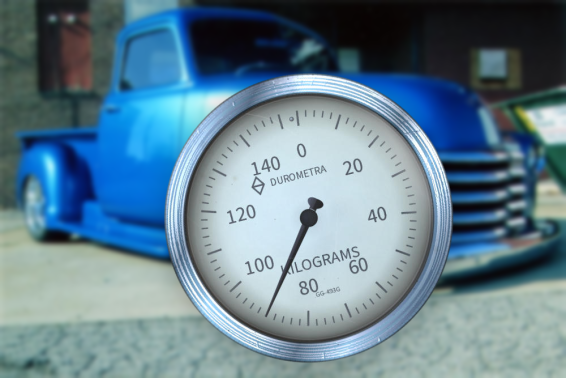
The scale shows value=90 unit=kg
